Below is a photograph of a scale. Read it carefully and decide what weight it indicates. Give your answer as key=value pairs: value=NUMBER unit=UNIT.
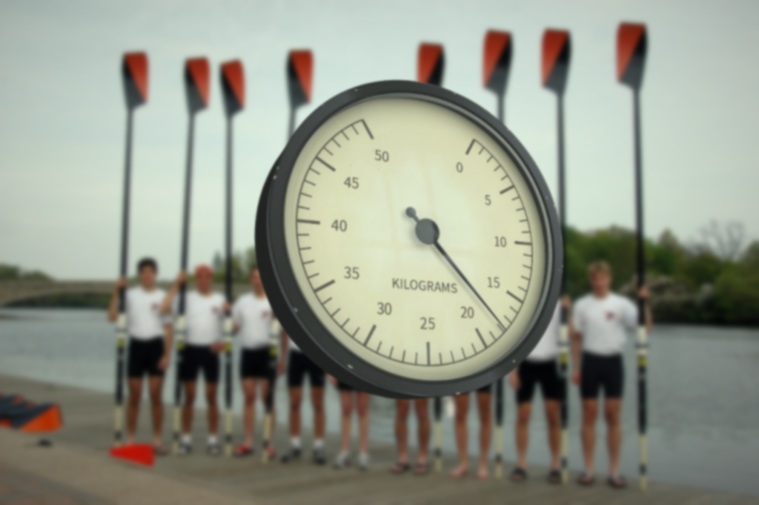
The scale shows value=18 unit=kg
